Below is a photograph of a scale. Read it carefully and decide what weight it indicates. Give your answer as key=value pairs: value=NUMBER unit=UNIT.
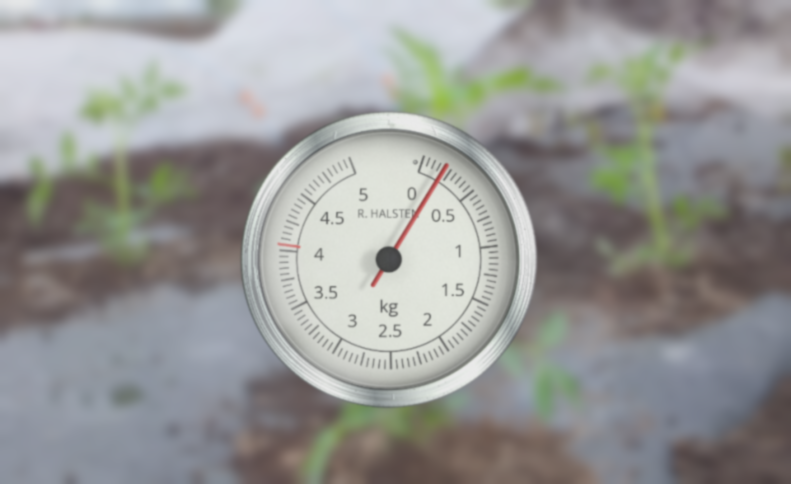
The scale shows value=0.2 unit=kg
